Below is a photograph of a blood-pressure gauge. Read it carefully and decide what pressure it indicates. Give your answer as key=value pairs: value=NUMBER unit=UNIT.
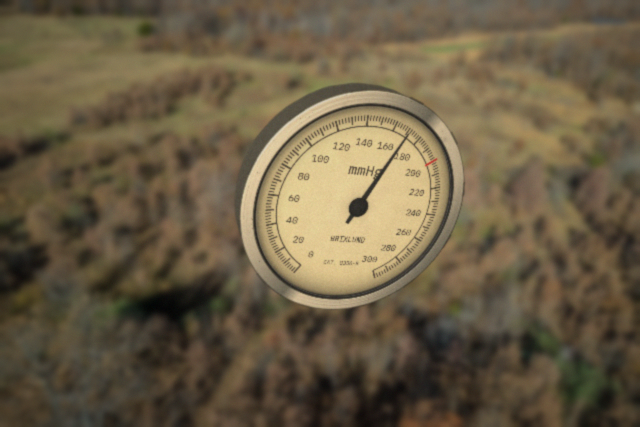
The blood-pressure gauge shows value=170 unit=mmHg
